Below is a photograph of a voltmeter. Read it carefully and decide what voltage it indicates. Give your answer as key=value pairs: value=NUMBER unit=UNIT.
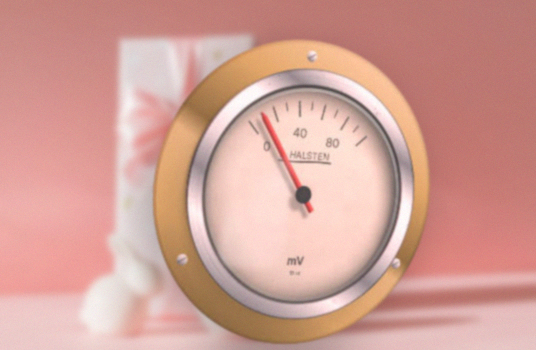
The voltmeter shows value=10 unit=mV
